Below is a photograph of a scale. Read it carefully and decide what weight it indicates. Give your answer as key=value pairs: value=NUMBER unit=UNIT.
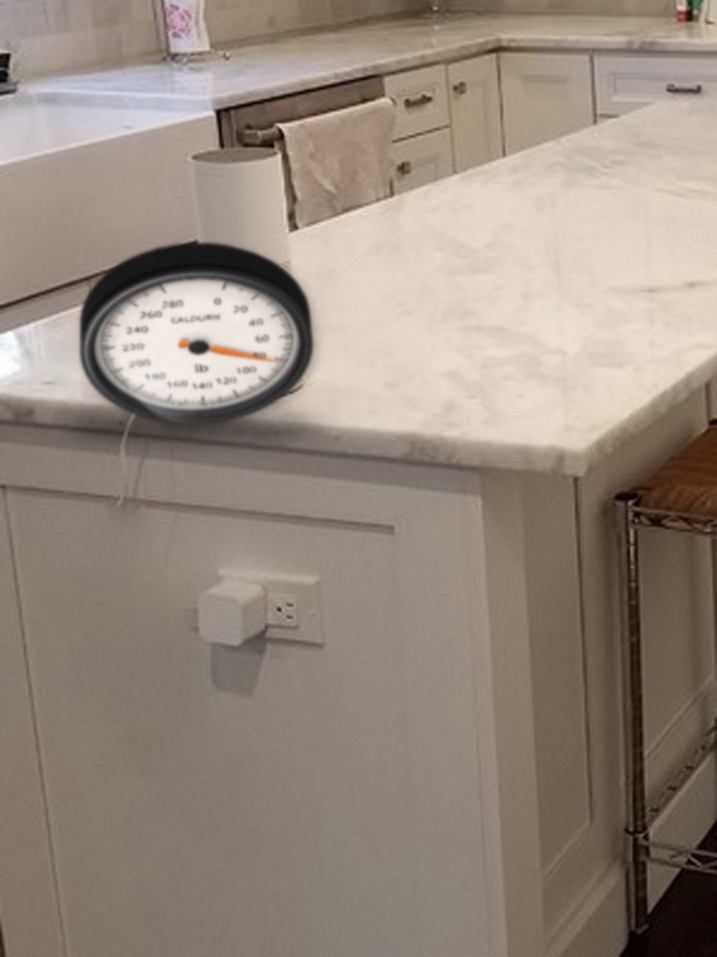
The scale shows value=80 unit=lb
